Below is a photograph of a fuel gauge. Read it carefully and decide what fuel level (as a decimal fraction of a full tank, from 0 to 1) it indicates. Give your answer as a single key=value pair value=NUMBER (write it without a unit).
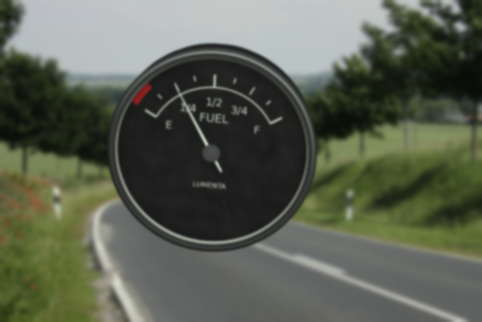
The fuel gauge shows value=0.25
